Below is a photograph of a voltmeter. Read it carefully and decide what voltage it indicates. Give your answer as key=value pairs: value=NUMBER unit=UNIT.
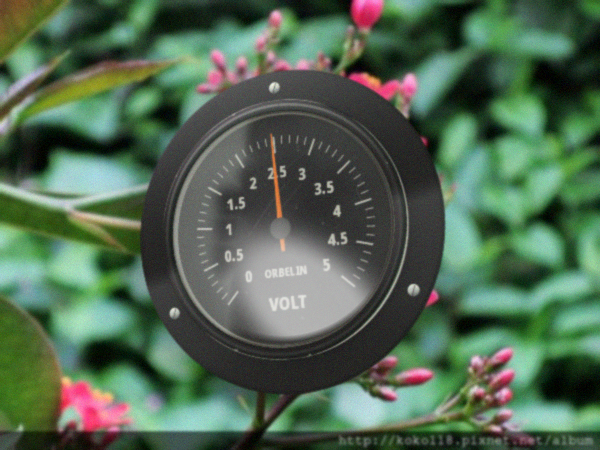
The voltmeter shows value=2.5 unit=V
